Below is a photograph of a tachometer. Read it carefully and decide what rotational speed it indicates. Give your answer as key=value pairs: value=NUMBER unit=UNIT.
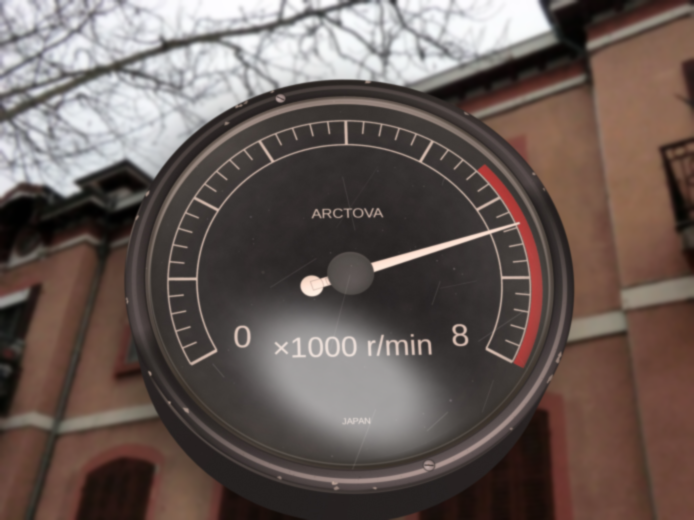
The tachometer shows value=6400 unit=rpm
